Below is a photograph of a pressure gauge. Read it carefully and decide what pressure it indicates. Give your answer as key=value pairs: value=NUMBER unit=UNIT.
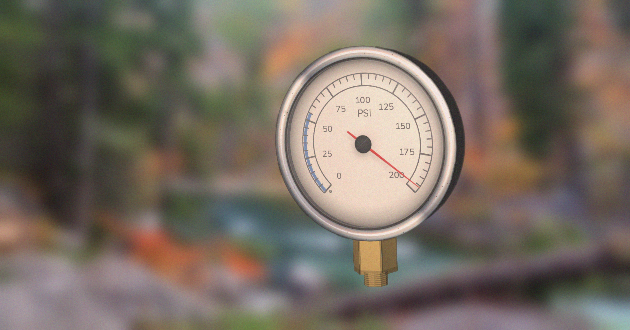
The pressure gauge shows value=195 unit=psi
